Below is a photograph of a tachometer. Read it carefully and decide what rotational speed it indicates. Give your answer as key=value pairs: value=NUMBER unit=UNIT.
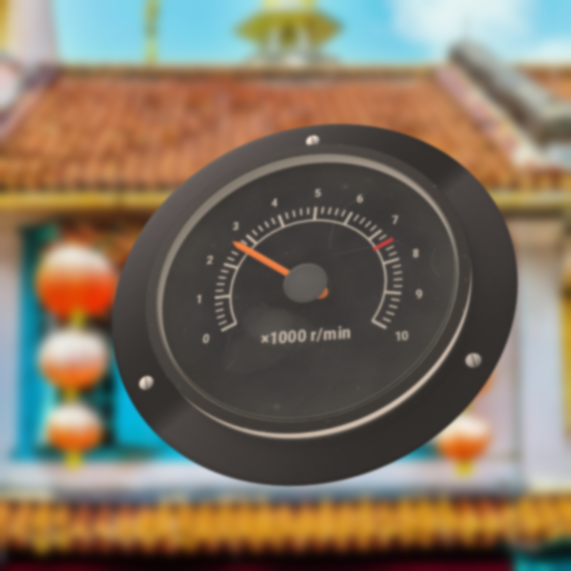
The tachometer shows value=2600 unit=rpm
